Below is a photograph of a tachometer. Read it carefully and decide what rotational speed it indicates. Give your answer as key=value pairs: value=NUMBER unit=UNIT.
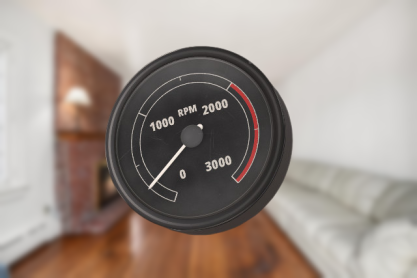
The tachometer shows value=250 unit=rpm
